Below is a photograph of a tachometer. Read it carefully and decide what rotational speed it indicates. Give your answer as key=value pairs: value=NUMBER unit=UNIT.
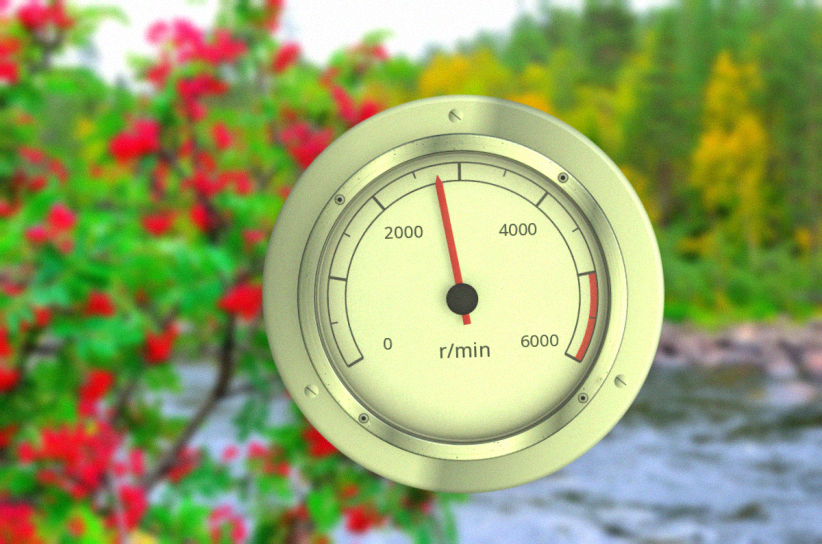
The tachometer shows value=2750 unit=rpm
